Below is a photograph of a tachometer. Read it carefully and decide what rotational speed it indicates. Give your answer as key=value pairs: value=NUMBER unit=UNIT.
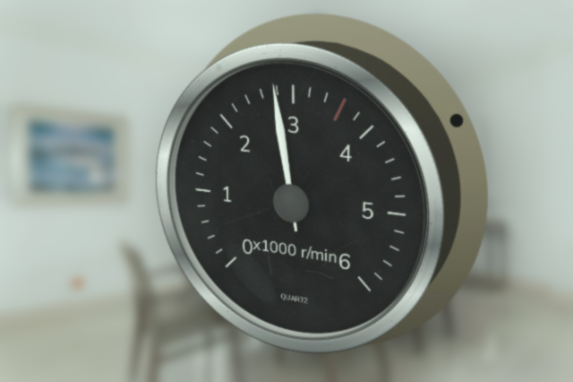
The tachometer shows value=2800 unit=rpm
